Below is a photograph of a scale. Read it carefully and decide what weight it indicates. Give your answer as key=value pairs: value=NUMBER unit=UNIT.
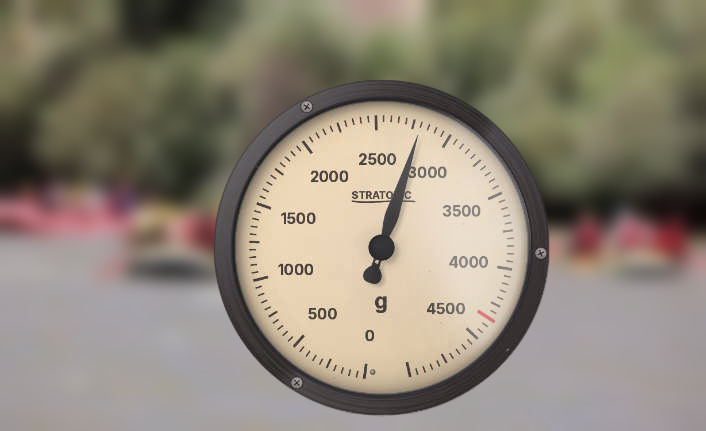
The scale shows value=2800 unit=g
